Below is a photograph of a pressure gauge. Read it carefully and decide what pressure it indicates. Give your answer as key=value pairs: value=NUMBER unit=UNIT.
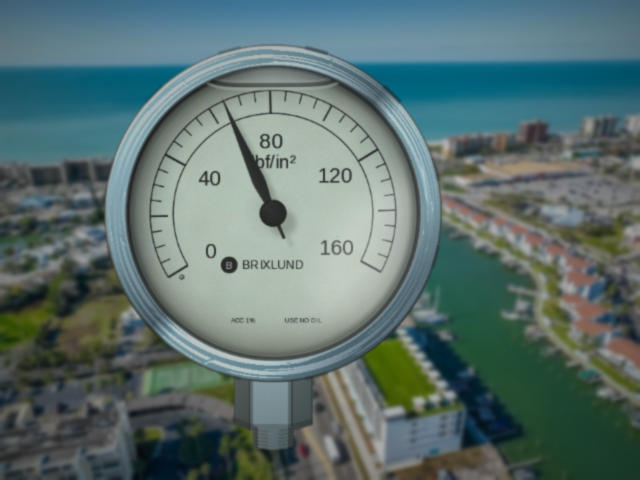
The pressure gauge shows value=65 unit=psi
